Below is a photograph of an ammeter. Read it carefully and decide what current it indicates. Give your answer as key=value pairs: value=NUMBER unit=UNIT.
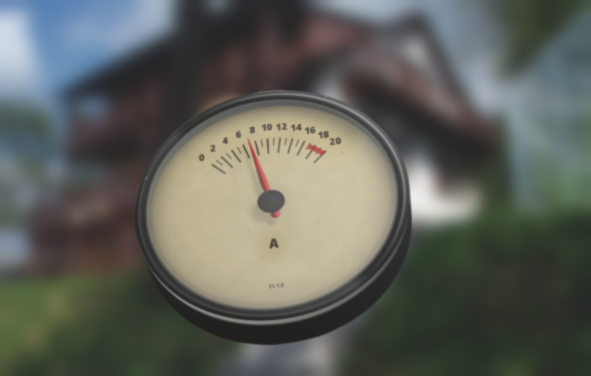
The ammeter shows value=7 unit=A
